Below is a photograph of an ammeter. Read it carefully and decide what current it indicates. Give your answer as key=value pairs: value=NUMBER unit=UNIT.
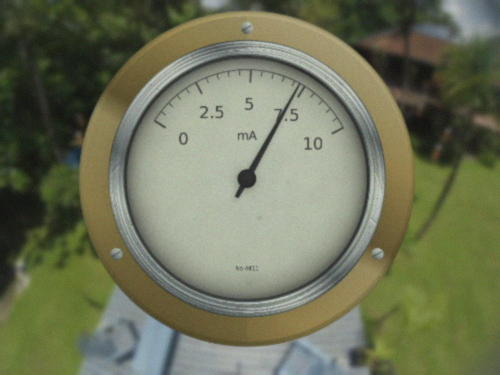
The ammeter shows value=7.25 unit=mA
